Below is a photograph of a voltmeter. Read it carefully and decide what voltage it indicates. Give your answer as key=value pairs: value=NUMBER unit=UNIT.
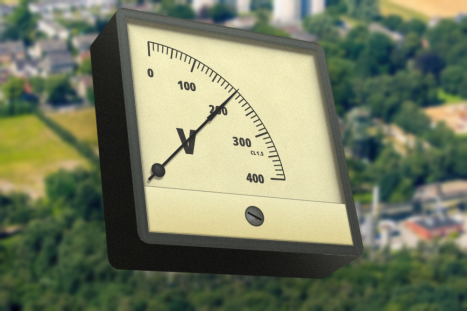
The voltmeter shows value=200 unit=V
